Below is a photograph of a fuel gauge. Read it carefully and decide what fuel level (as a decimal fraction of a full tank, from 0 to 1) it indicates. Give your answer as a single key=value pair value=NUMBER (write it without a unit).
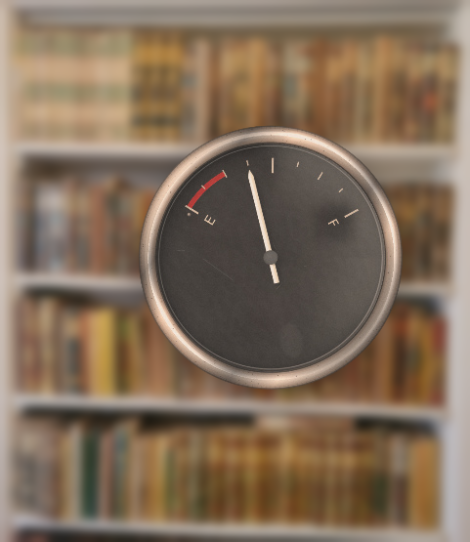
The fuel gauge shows value=0.375
